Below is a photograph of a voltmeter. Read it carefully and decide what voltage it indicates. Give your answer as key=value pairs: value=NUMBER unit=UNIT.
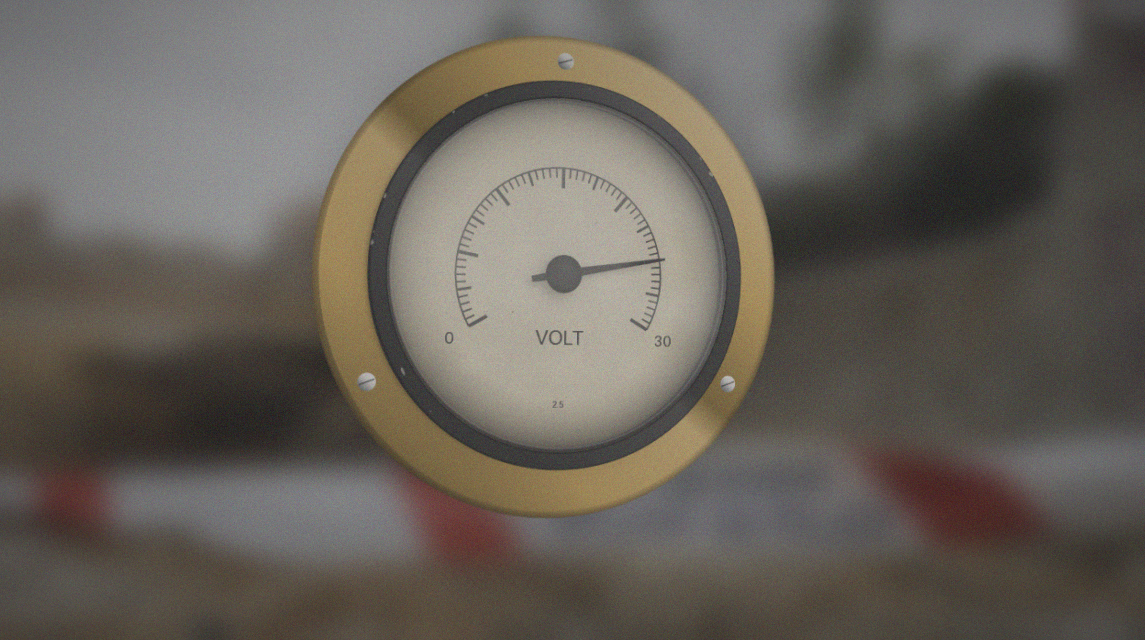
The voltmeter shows value=25 unit=V
